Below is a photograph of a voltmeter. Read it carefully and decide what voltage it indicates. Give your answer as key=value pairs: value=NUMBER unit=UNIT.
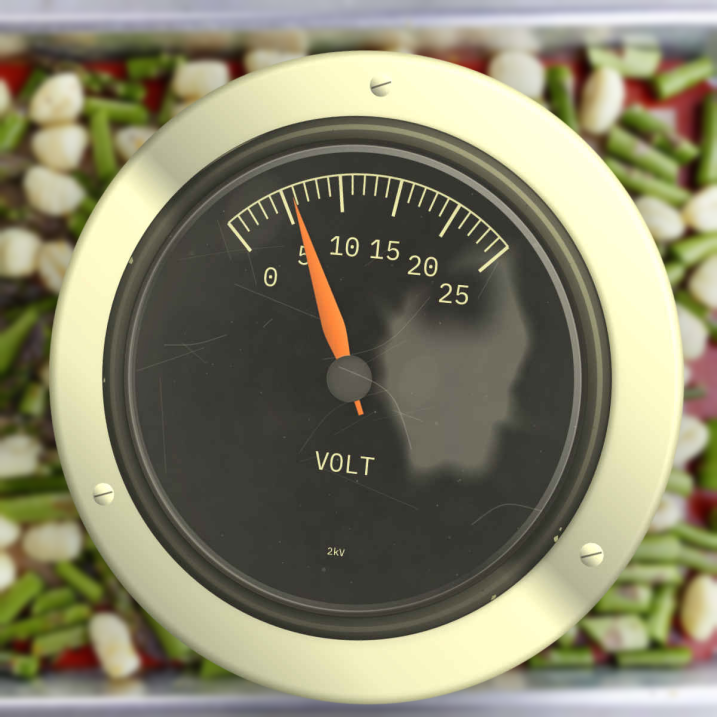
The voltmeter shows value=6 unit=V
